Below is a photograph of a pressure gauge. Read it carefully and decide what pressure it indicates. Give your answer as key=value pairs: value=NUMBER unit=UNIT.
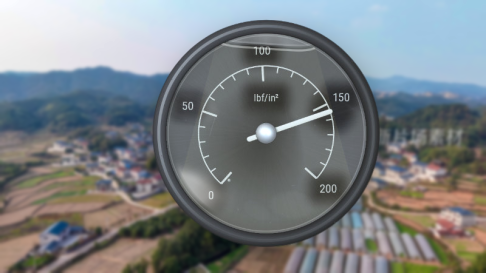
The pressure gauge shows value=155 unit=psi
